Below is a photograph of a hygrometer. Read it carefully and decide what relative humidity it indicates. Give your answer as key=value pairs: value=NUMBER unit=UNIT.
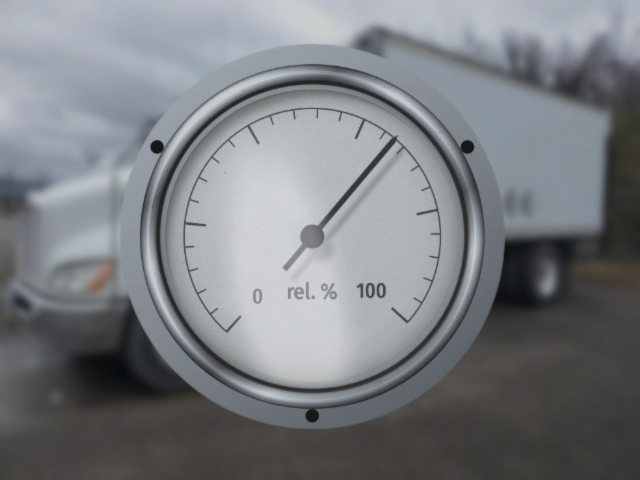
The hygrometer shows value=66 unit=%
